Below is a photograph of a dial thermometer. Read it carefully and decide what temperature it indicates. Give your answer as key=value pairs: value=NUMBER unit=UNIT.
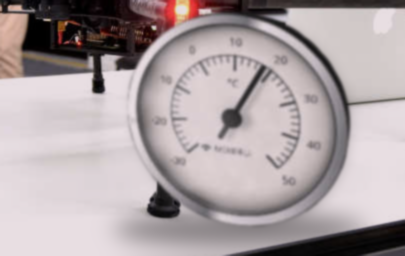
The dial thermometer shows value=18 unit=°C
